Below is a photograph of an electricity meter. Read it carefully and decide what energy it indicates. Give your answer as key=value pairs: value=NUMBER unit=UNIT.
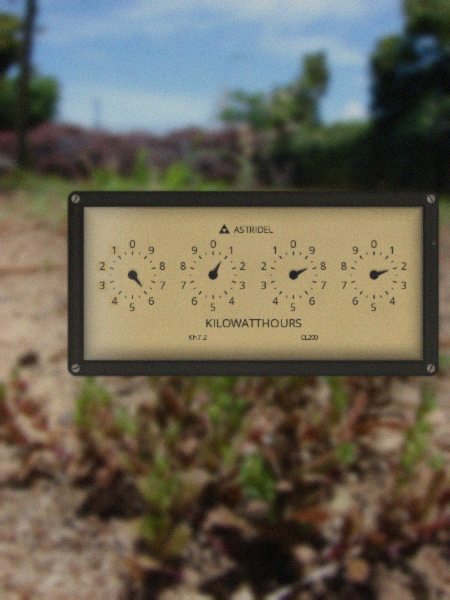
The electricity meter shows value=6082 unit=kWh
